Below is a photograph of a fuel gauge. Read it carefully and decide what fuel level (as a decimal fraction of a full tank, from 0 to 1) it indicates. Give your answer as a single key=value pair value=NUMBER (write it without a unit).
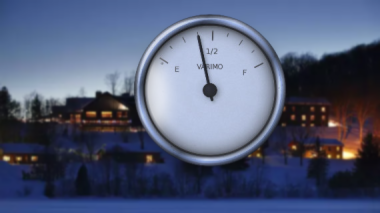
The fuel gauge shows value=0.375
